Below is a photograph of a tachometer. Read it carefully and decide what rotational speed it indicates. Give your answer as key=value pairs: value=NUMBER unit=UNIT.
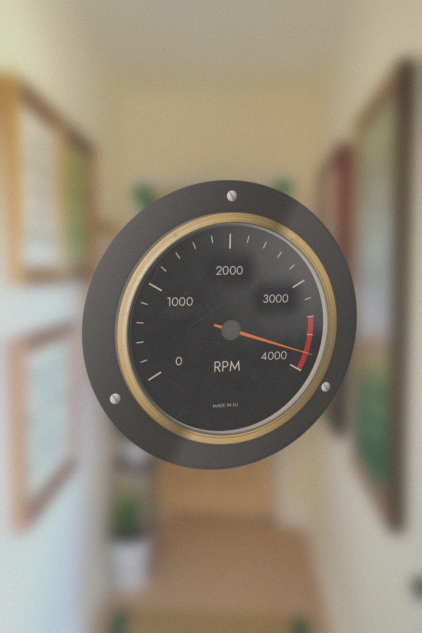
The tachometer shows value=3800 unit=rpm
